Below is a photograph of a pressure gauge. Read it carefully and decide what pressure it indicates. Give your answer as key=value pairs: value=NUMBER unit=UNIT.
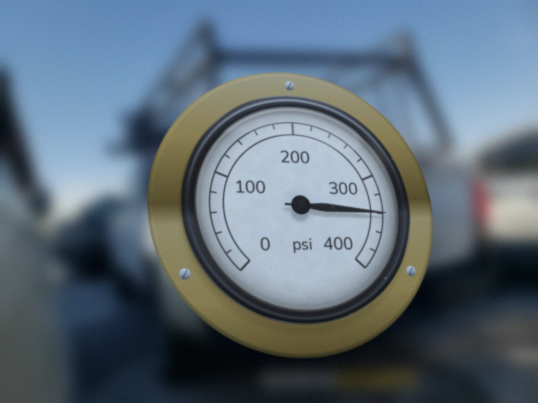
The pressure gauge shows value=340 unit=psi
